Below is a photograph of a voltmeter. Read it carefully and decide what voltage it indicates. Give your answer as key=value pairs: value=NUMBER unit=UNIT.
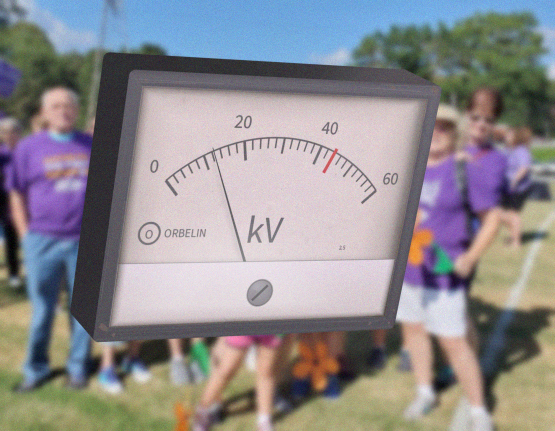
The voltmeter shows value=12 unit=kV
